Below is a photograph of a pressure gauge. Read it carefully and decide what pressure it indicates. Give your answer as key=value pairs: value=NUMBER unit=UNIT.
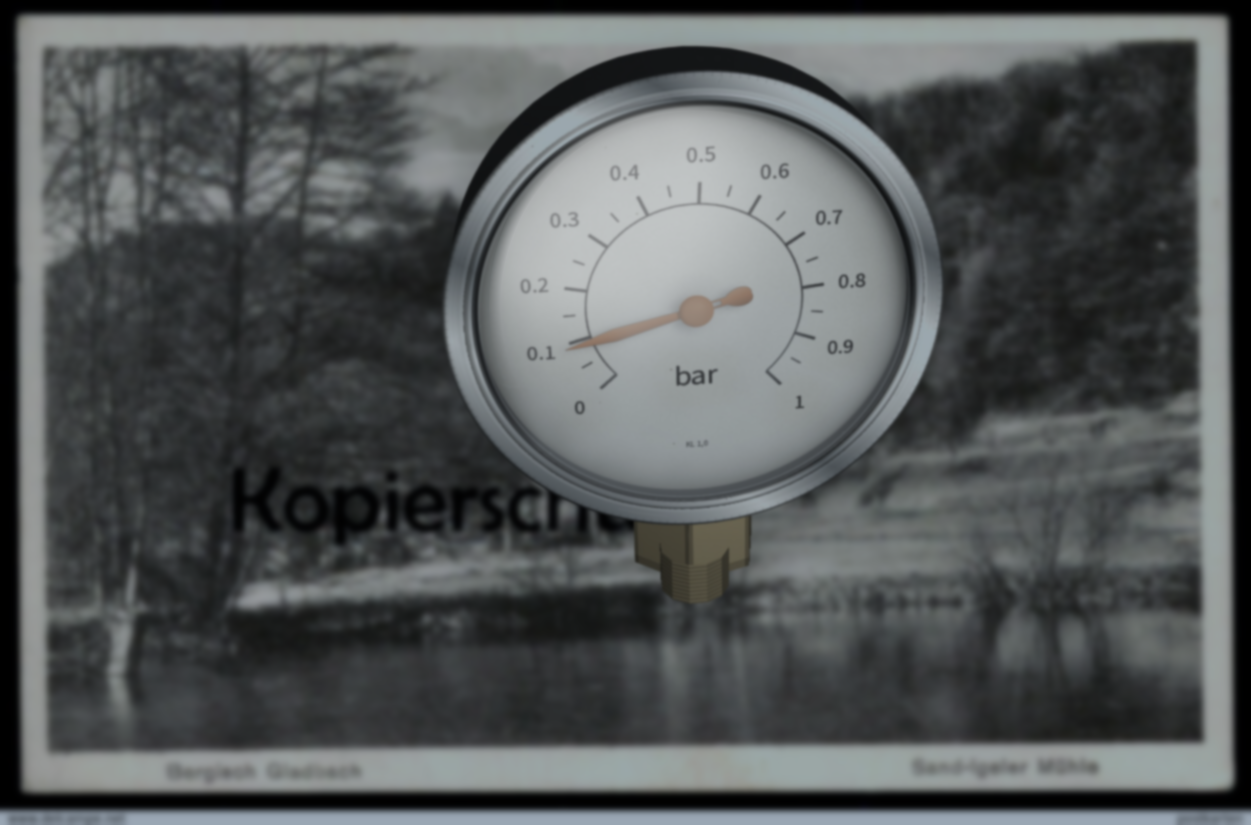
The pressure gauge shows value=0.1 unit=bar
